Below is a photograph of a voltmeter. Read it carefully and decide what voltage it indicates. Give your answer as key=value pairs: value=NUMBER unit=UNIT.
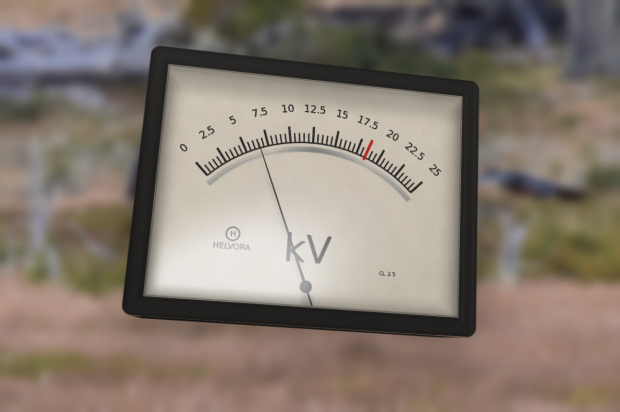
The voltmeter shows value=6.5 unit=kV
